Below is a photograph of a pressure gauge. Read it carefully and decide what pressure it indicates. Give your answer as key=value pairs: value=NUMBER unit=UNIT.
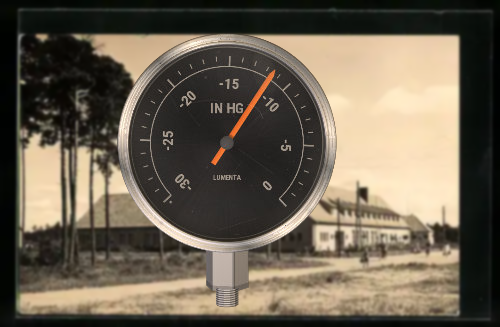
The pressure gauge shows value=-11.5 unit=inHg
